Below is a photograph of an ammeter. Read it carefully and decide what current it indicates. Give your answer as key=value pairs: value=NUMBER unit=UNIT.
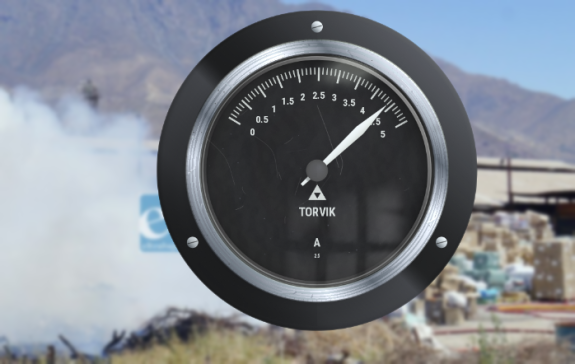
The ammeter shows value=4.4 unit=A
